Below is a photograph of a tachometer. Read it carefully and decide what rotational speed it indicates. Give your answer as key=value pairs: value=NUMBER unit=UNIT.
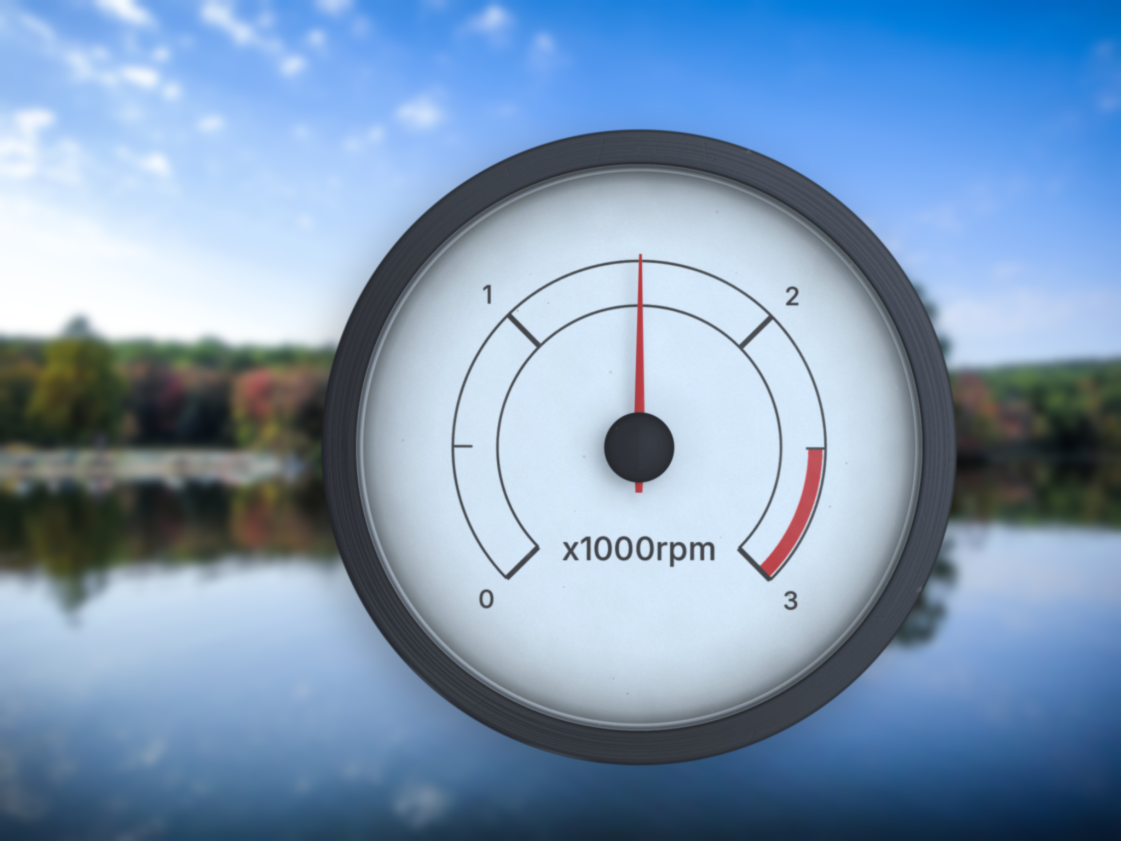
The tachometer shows value=1500 unit=rpm
